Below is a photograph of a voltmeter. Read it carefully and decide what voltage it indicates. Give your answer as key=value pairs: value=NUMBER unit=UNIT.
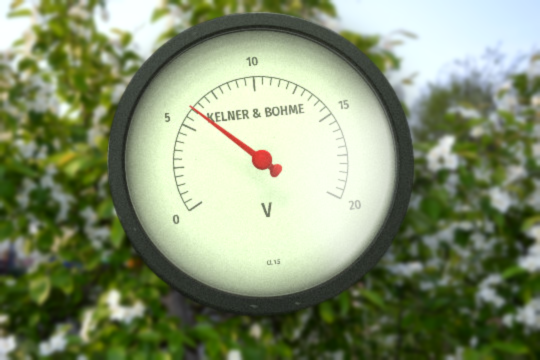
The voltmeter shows value=6 unit=V
